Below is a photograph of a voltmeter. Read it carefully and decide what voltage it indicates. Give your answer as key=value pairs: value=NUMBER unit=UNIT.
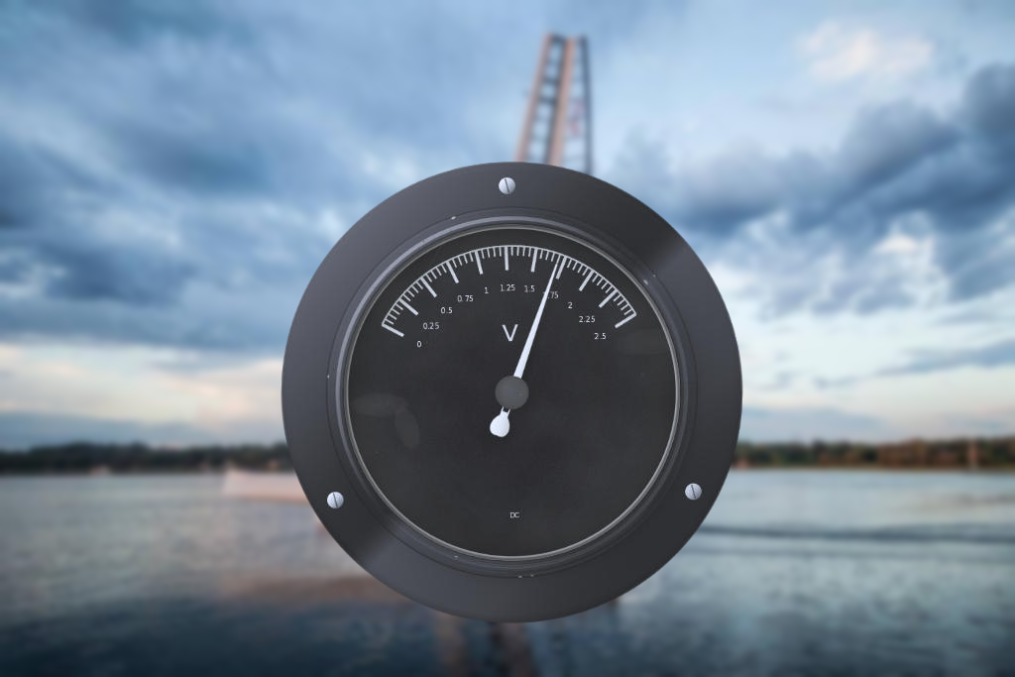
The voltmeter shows value=1.7 unit=V
